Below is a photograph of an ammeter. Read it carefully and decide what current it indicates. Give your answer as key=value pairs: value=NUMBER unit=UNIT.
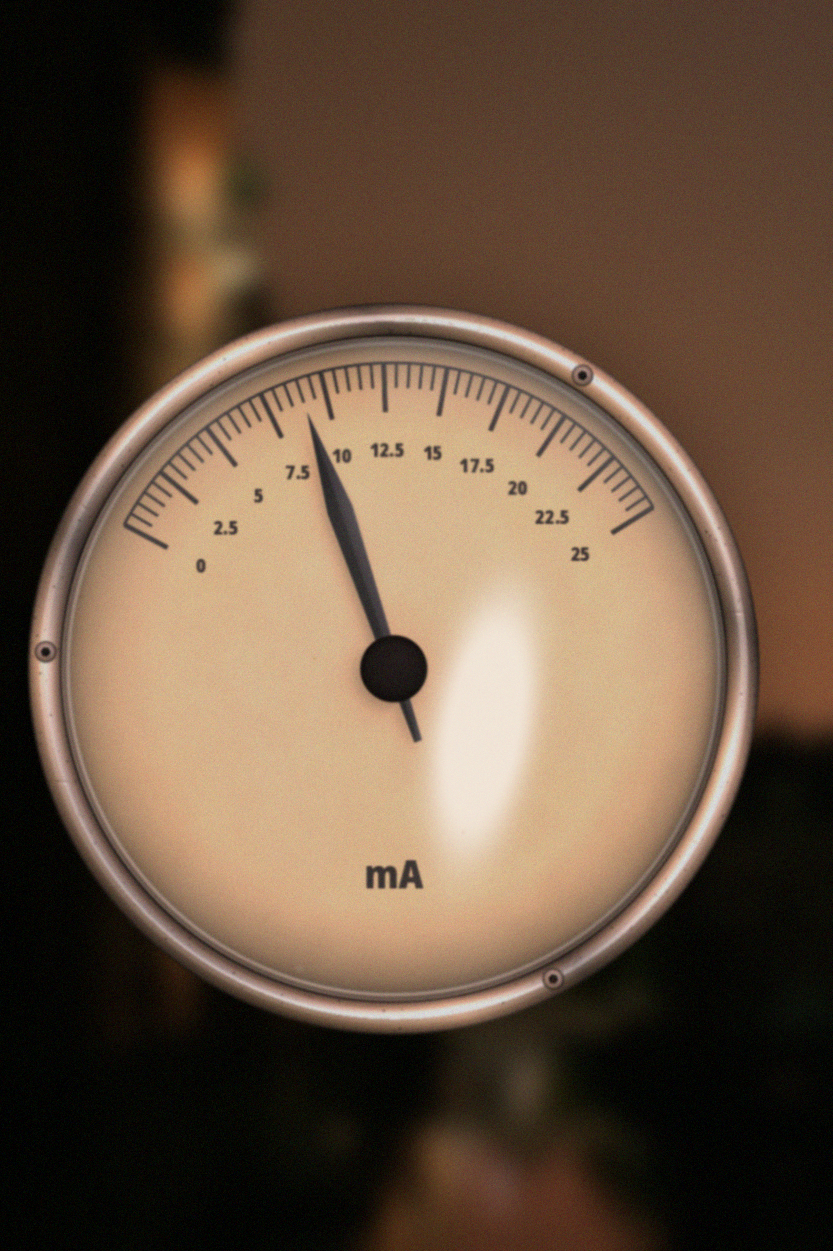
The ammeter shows value=9 unit=mA
